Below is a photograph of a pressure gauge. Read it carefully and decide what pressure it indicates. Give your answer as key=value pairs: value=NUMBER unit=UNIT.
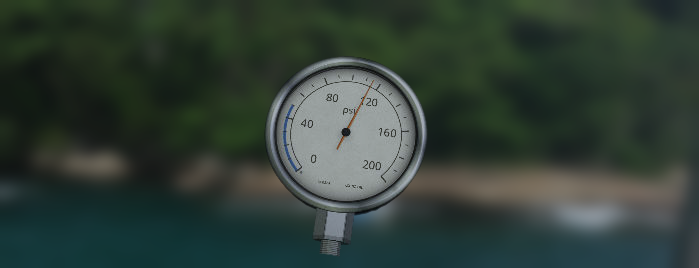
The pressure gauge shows value=115 unit=psi
